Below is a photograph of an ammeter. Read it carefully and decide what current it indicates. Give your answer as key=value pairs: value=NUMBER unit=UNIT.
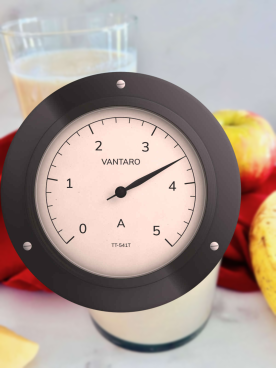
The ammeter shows value=3.6 unit=A
